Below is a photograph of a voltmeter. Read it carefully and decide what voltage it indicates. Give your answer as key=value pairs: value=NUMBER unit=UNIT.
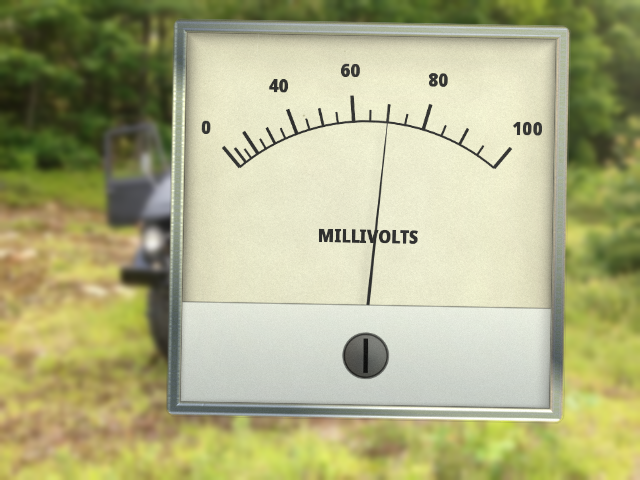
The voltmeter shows value=70 unit=mV
